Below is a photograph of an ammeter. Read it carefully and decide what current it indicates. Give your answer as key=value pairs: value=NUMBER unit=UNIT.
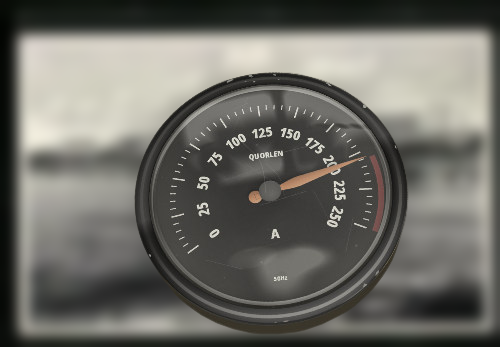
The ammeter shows value=205 unit=A
